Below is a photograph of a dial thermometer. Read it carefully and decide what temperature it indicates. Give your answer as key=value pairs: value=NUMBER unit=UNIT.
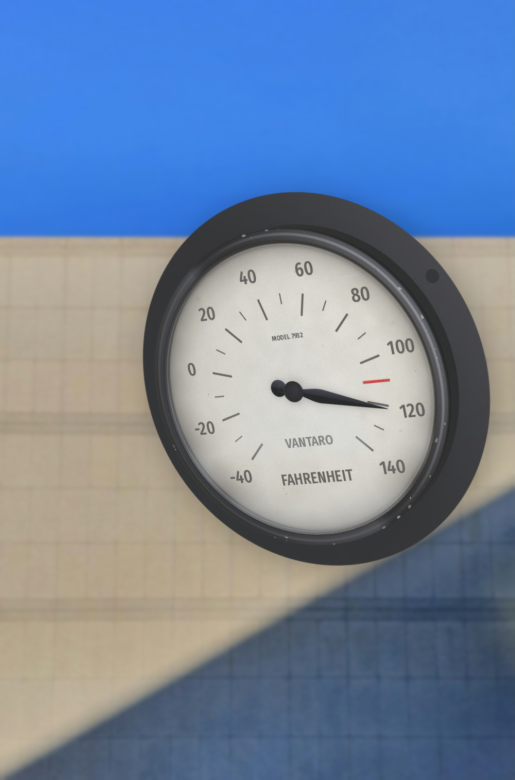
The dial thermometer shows value=120 unit=°F
